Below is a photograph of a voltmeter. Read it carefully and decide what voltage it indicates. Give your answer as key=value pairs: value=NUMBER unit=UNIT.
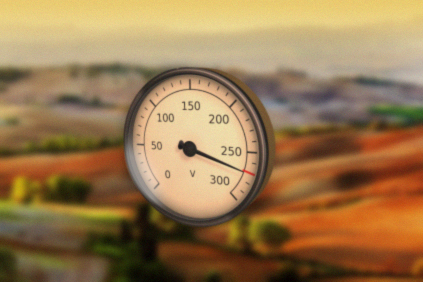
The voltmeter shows value=270 unit=V
